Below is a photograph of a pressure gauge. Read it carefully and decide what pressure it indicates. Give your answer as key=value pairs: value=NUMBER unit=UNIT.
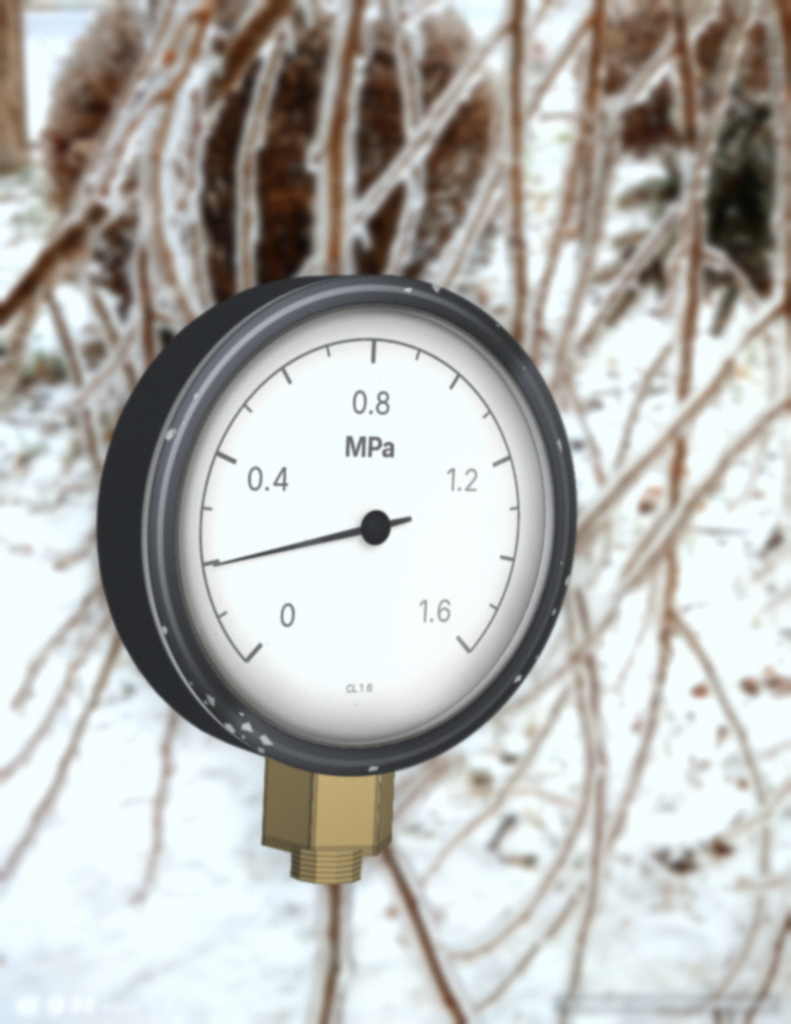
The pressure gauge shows value=0.2 unit=MPa
